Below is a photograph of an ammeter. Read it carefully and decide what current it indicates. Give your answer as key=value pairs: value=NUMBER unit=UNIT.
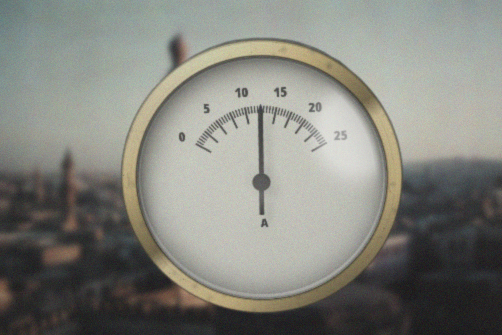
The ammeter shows value=12.5 unit=A
